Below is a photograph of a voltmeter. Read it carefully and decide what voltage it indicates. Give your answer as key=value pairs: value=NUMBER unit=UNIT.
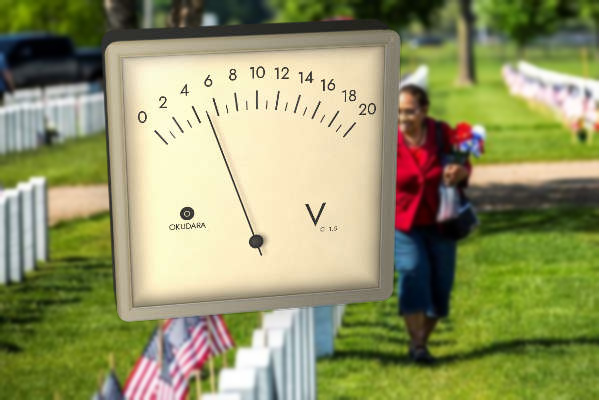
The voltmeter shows value=5 unit=V
